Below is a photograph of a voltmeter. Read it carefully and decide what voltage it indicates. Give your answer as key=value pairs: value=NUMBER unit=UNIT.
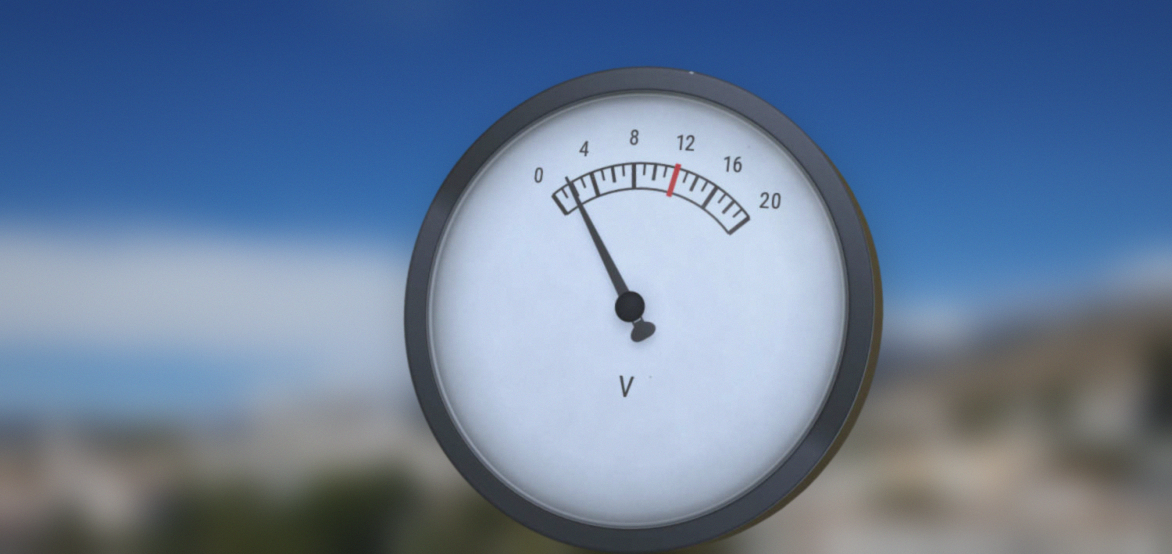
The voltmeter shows value=2 unit=V
